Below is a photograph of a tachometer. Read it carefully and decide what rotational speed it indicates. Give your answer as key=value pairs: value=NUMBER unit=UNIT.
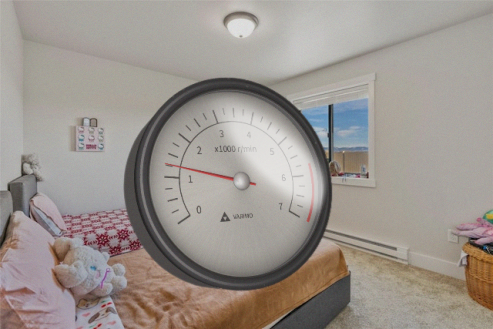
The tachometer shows value=1250 unit=rpm
